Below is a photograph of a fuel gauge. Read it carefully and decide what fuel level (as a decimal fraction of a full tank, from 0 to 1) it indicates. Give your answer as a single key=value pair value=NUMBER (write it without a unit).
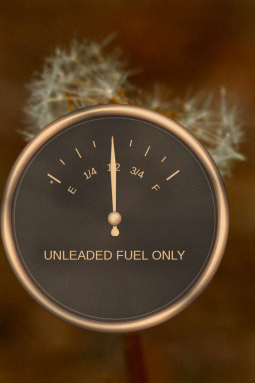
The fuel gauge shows value=0.5
